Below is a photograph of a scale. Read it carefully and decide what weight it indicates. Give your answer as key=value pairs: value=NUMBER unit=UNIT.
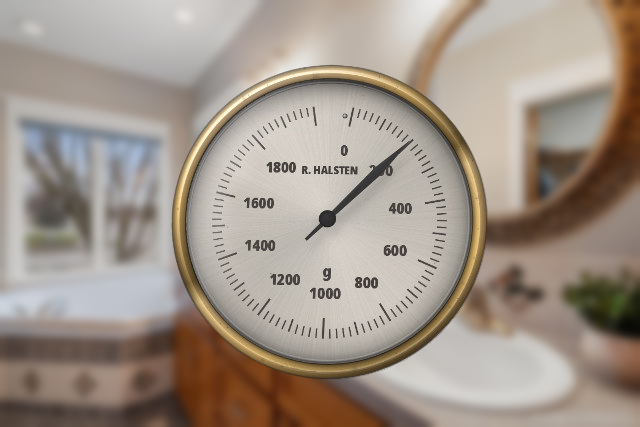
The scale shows value=200 unit=g
